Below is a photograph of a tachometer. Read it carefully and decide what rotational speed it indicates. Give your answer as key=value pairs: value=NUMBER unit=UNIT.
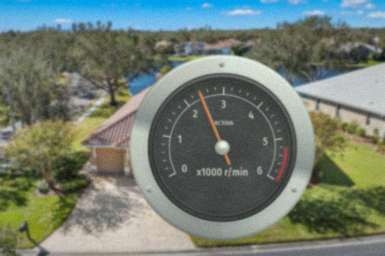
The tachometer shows value=2400 unit=rpm
